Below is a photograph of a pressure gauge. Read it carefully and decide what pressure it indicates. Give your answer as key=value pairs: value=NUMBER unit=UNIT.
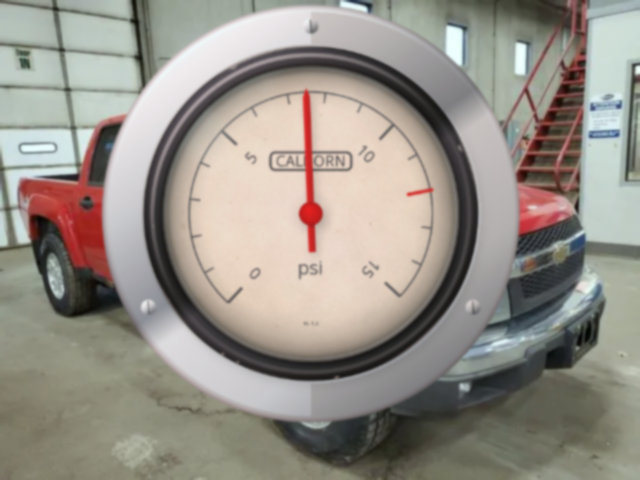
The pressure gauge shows value=7.5 unit=psi
